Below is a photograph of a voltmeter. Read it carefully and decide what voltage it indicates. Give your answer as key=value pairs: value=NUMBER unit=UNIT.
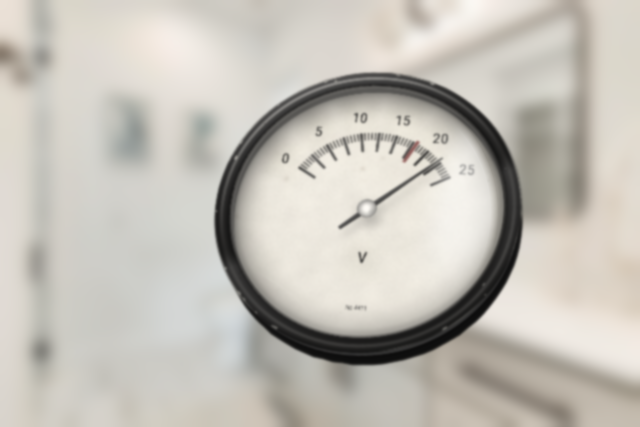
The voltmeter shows value=22.5 unit=V
